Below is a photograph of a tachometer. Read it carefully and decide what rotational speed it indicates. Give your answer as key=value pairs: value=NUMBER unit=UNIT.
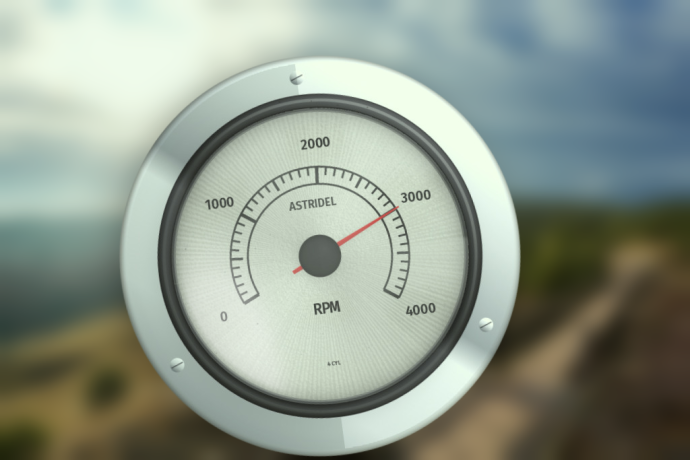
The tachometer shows value=3000 unit=rpm
